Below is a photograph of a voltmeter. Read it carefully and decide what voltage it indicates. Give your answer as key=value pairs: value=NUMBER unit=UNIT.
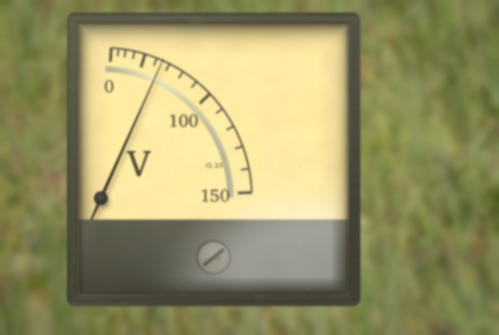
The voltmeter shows value=65 unit=V
